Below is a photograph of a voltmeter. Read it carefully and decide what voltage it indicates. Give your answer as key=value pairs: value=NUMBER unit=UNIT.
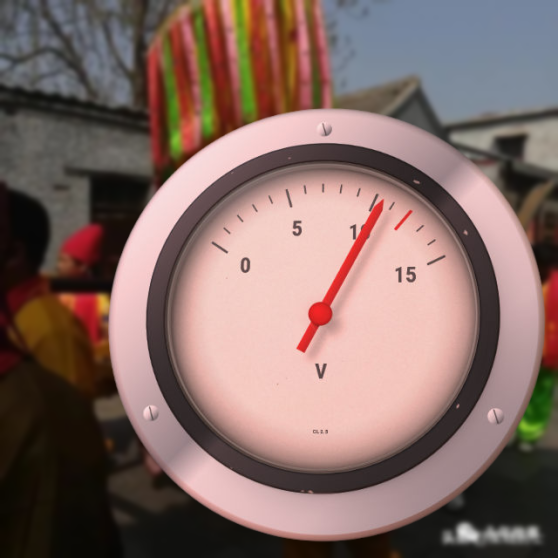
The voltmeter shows value=10.5 unit=V
